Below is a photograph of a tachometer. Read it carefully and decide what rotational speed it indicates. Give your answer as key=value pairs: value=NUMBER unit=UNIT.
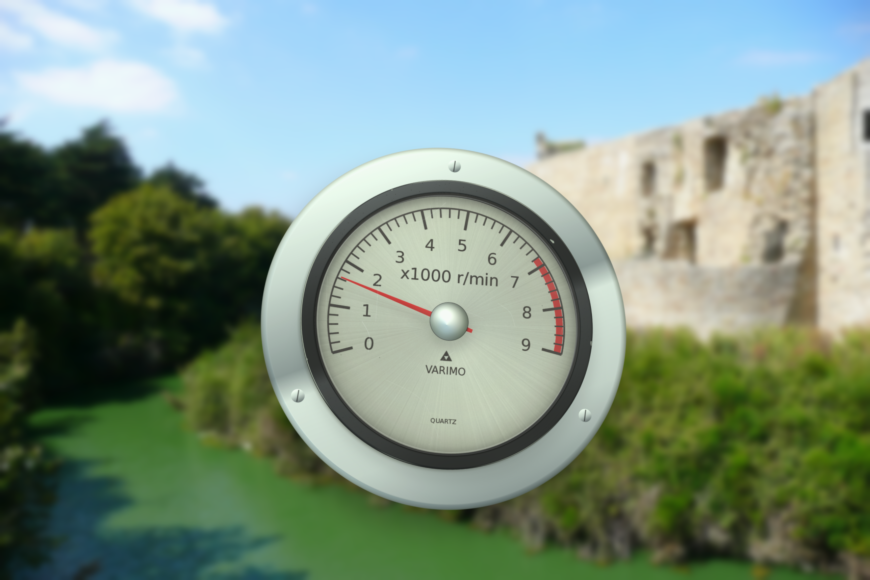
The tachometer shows value=1600 unit=rpm
